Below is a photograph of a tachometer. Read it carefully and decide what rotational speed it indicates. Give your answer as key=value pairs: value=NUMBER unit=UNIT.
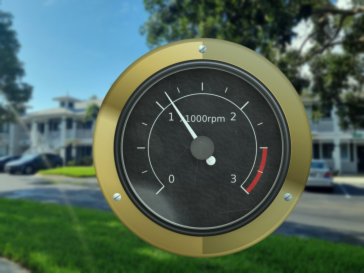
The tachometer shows value=1125 unit=rpm
